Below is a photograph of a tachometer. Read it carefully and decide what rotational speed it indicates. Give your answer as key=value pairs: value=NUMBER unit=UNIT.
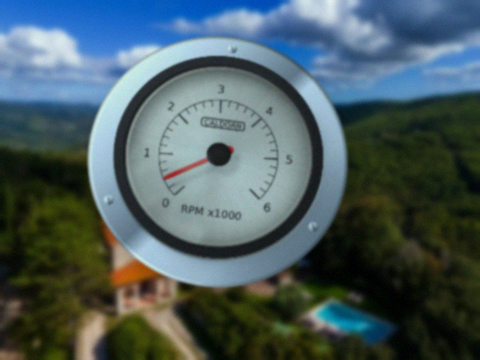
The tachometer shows value=400 unit=rpm
